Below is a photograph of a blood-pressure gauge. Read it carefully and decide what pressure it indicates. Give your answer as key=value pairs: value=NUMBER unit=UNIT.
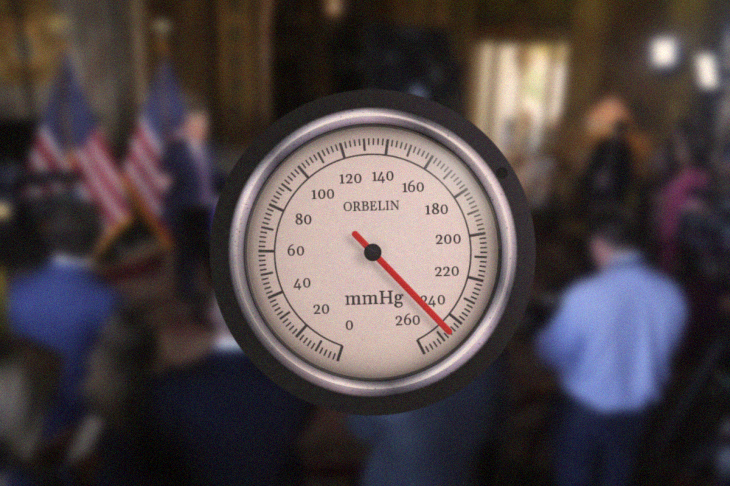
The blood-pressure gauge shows value=246 unit=mmHg
